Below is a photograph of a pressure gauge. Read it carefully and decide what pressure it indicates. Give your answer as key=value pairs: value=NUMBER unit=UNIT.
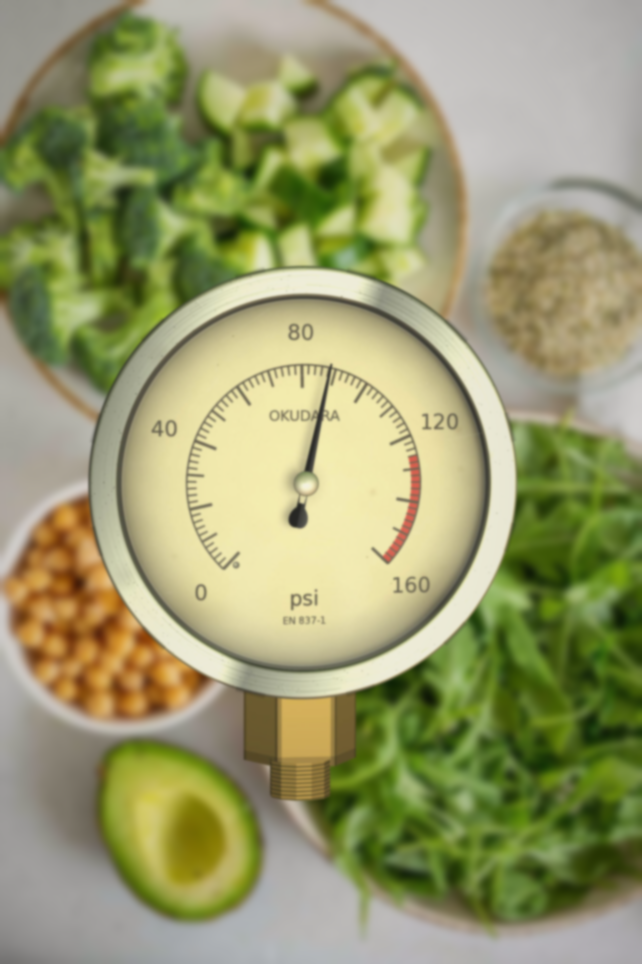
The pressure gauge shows value=88 unit=psi
